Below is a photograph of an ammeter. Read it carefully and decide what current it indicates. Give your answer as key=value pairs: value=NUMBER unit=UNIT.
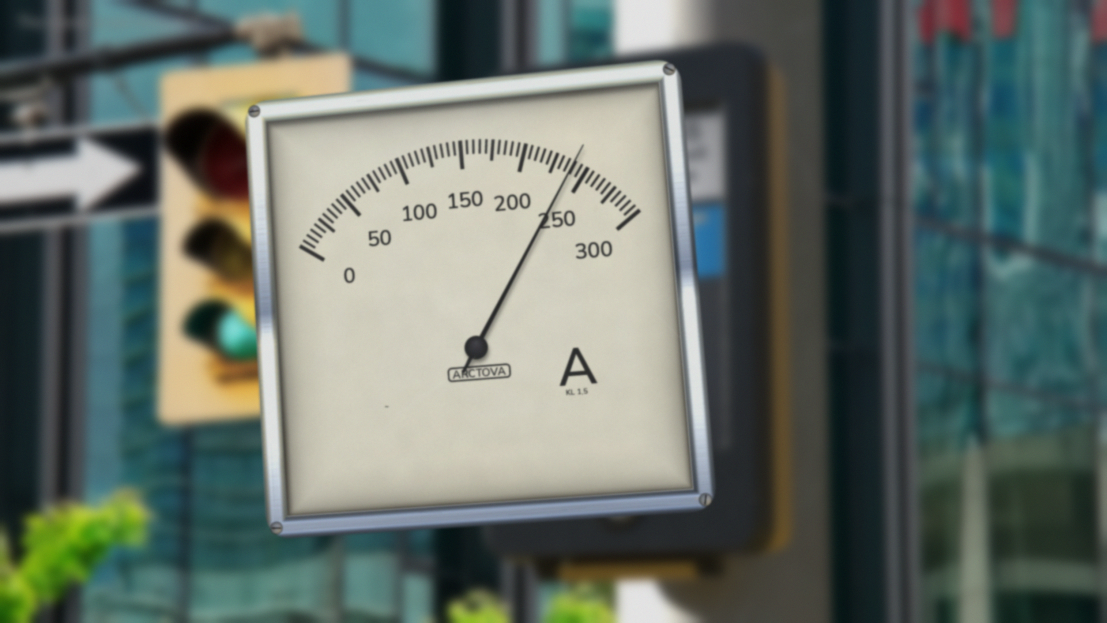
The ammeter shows value=240 unit=A
